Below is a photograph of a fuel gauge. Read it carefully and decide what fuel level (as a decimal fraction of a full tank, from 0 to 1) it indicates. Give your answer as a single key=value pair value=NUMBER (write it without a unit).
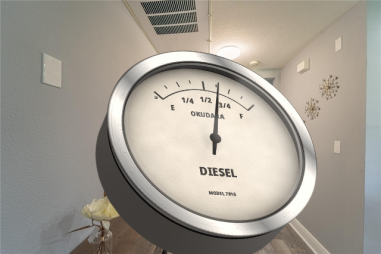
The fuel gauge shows value=0.625
